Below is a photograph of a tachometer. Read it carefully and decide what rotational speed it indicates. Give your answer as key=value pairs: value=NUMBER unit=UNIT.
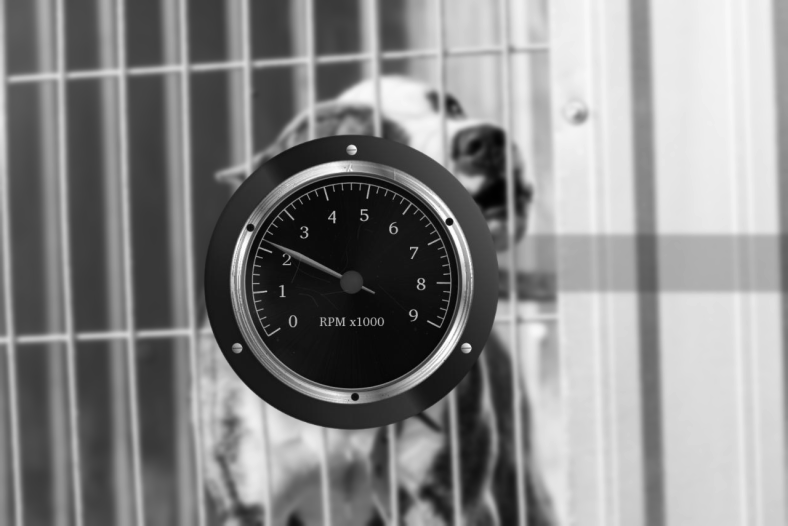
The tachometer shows value=2200 unit=rpm
